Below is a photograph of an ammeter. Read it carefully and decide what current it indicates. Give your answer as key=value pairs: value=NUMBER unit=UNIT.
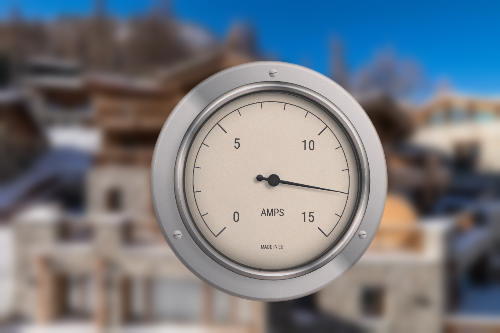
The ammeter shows value=13 unit=A
